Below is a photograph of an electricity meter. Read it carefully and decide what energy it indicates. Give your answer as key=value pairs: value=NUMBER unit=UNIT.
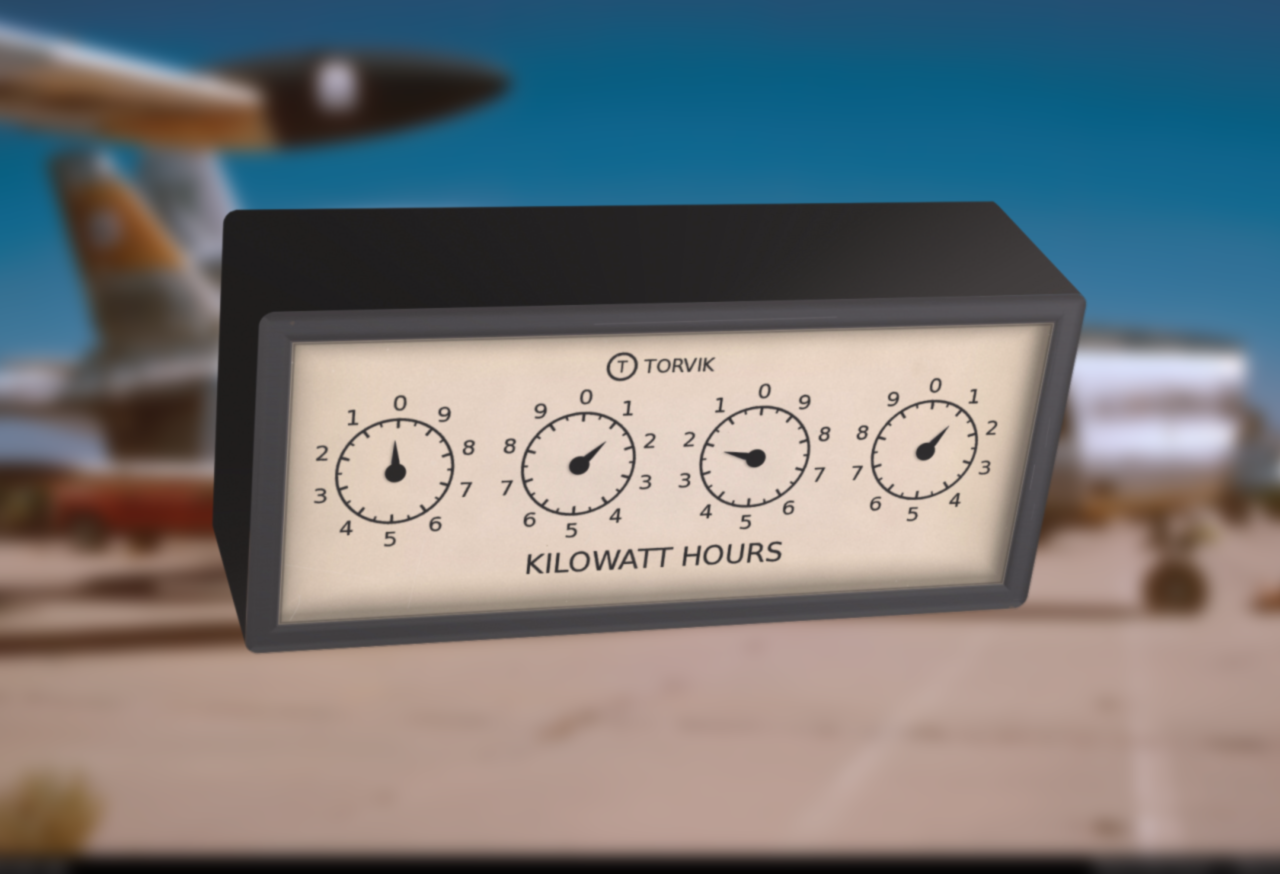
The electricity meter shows value=121 unit=kWh
